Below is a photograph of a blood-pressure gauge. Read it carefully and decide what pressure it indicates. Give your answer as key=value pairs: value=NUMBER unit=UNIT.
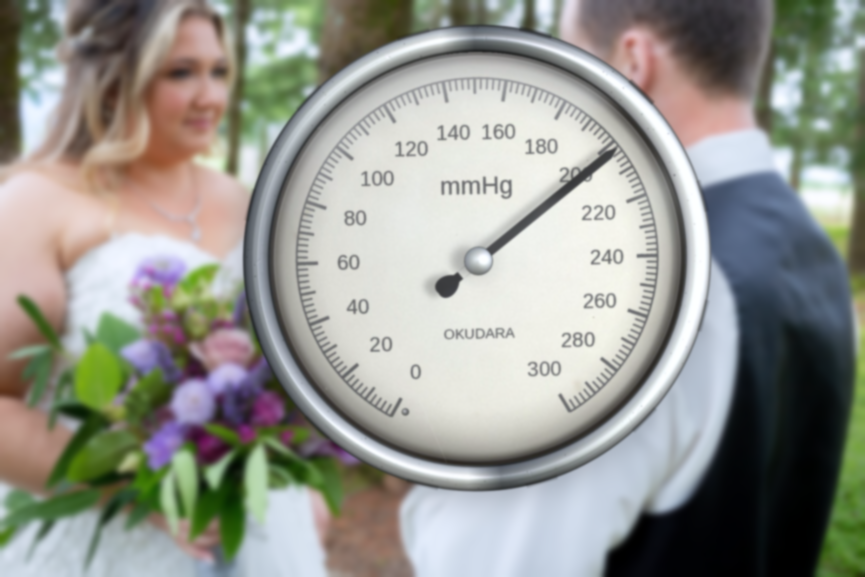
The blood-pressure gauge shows value=202 unit=mmHg
